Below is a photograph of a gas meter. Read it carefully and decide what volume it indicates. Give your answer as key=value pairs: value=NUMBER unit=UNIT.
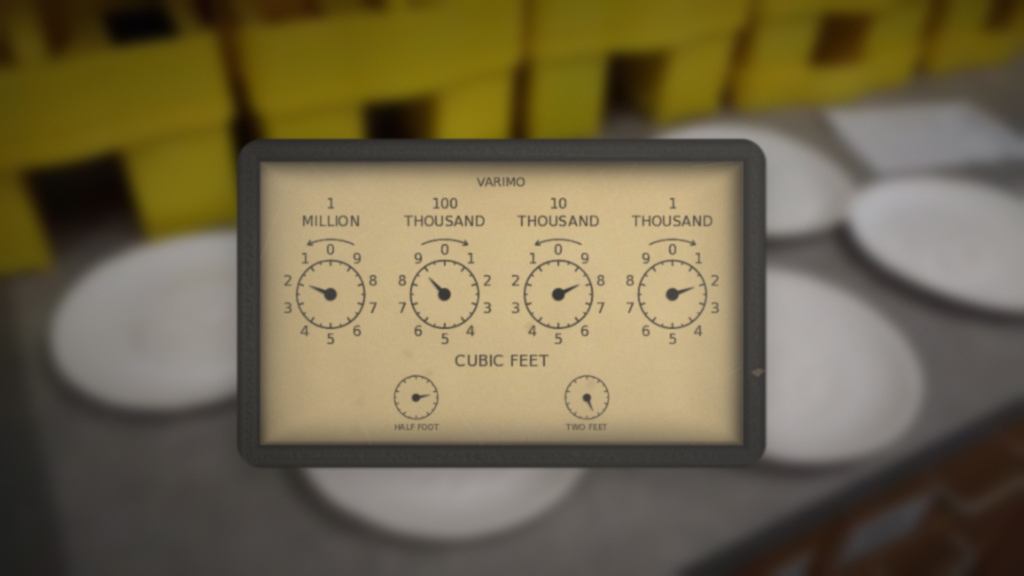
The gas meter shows value=188200 unit=ft³
